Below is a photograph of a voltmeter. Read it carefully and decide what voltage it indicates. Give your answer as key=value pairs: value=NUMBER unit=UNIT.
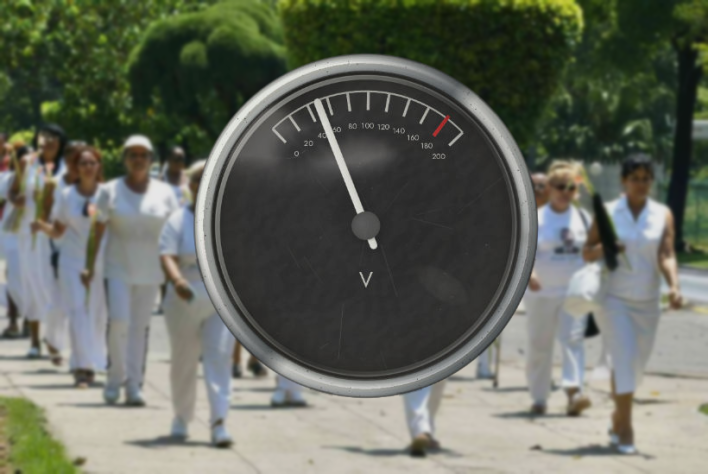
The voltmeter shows value=50 unit=V
